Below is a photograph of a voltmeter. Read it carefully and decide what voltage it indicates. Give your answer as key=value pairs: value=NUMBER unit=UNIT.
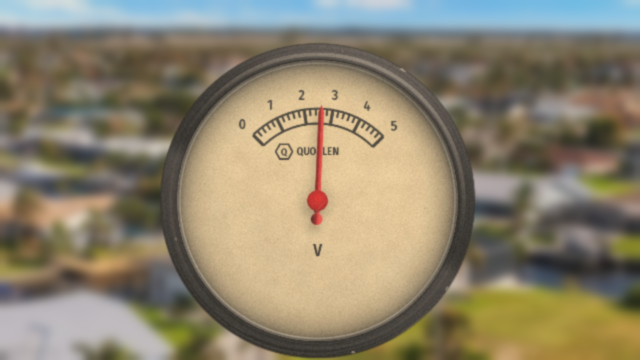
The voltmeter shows value=2.6 unit=V
